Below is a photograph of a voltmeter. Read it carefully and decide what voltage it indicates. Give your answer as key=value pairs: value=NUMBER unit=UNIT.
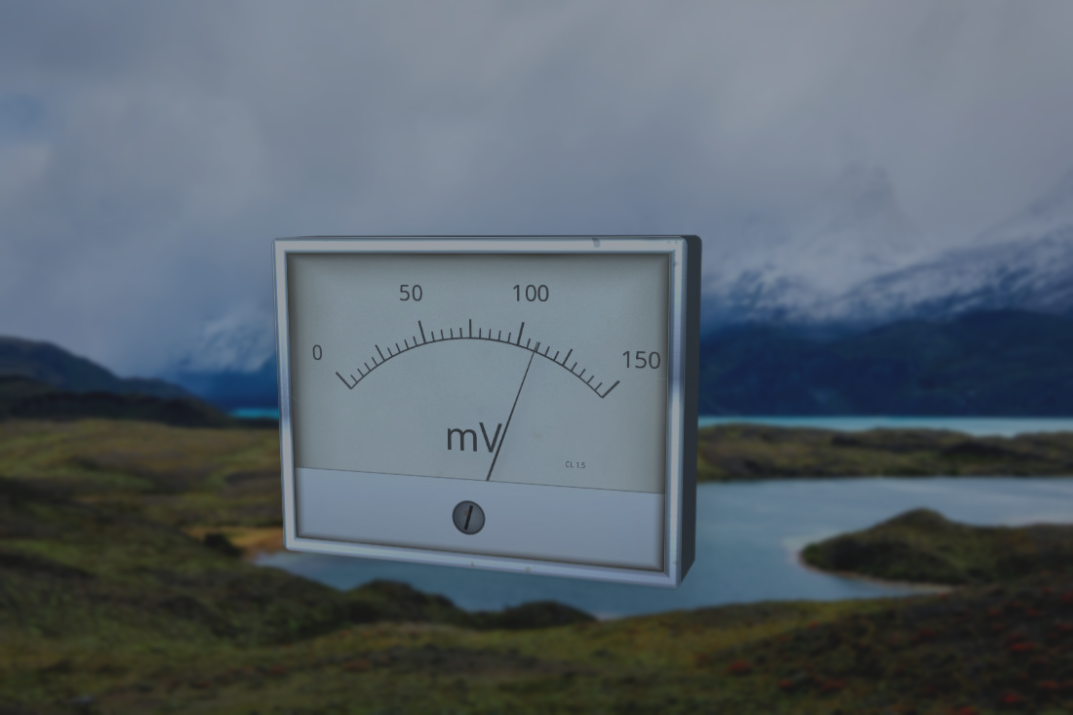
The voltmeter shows value=110 unit=mV
